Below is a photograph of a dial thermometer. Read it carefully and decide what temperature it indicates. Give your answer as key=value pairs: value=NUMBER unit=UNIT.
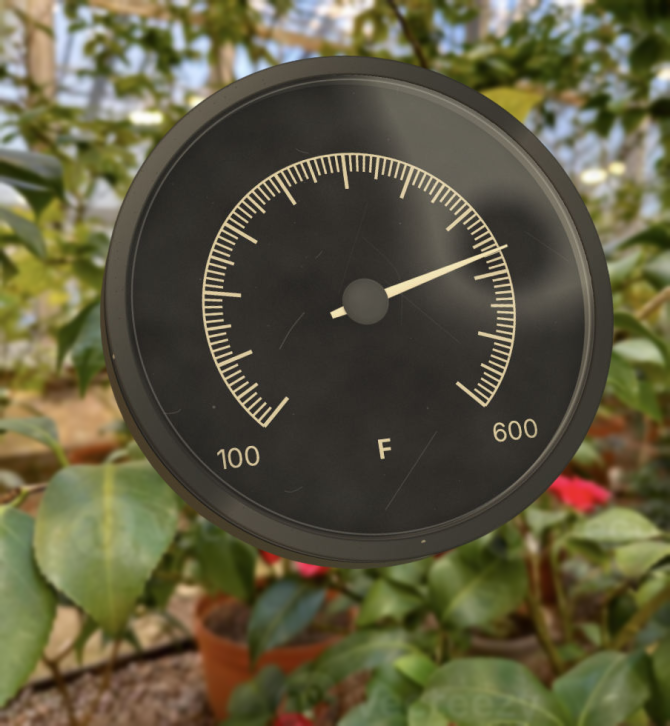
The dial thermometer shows value=485 unit=°F
